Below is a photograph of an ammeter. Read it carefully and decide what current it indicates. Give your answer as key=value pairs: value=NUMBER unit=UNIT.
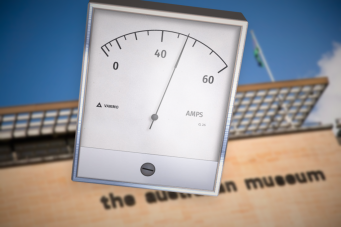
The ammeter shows value=47.5 unit=A
